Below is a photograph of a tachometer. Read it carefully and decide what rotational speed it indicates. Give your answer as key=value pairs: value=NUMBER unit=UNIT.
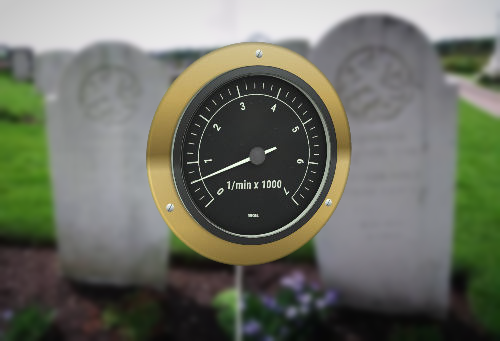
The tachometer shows value=600 unit=rpm
